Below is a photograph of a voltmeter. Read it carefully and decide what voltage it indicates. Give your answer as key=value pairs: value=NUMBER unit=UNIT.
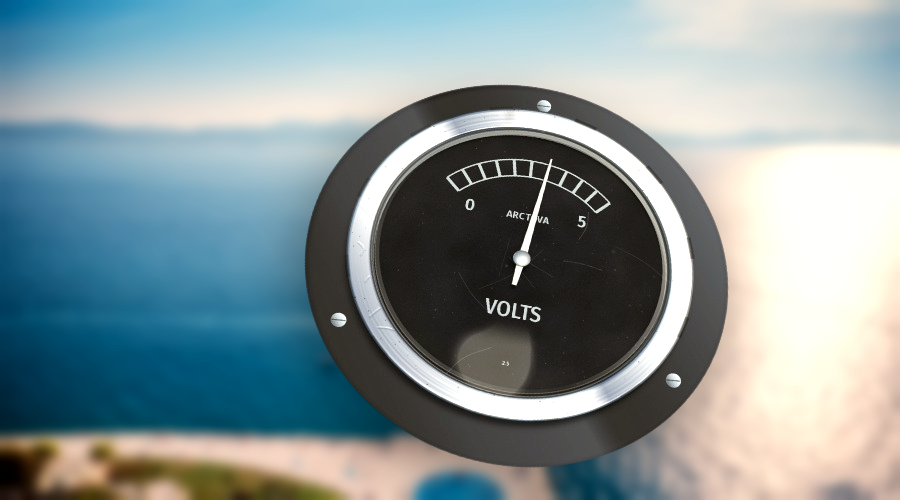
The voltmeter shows value=3 unit=V
